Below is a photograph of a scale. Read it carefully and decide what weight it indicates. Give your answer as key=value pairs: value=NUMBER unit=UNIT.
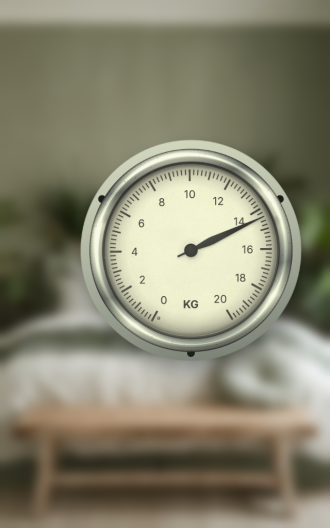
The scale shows value=14.4 unit=kg
